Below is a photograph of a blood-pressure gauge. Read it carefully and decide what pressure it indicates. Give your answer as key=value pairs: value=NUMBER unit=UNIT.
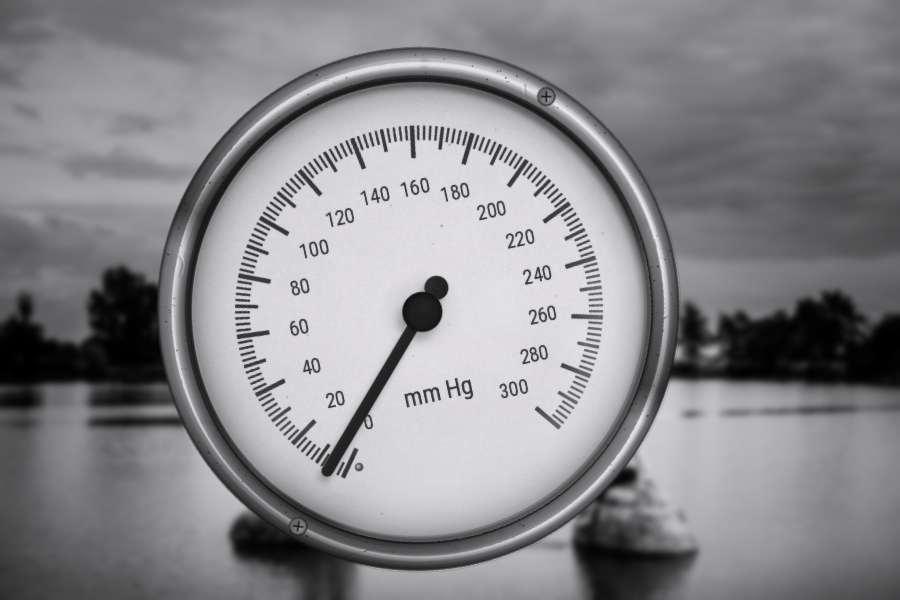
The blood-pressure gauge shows value=6 unit=mmHg
